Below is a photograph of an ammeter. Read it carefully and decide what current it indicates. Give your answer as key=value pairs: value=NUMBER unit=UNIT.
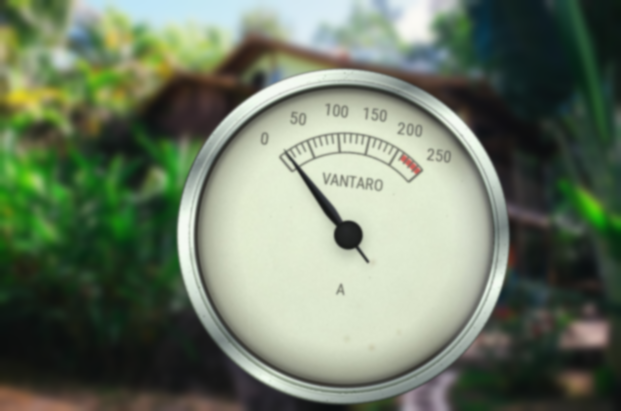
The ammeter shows value=10 unit=A
